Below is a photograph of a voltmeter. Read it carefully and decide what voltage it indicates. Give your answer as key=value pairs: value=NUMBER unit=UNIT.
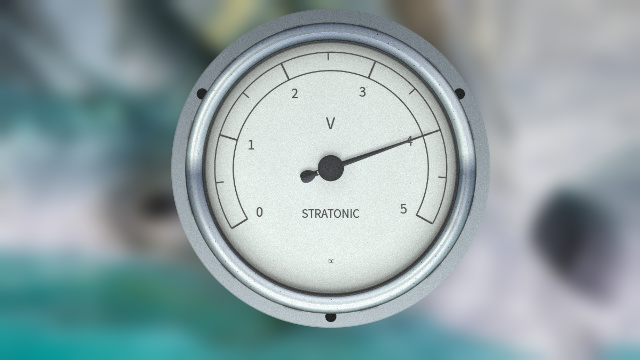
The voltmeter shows value=4 unit=V
